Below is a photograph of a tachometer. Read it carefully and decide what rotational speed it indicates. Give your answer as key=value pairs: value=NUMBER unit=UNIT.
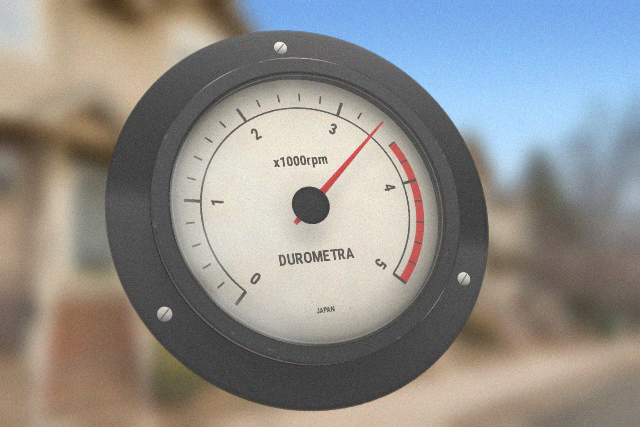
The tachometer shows value=3400 unit=rpm
